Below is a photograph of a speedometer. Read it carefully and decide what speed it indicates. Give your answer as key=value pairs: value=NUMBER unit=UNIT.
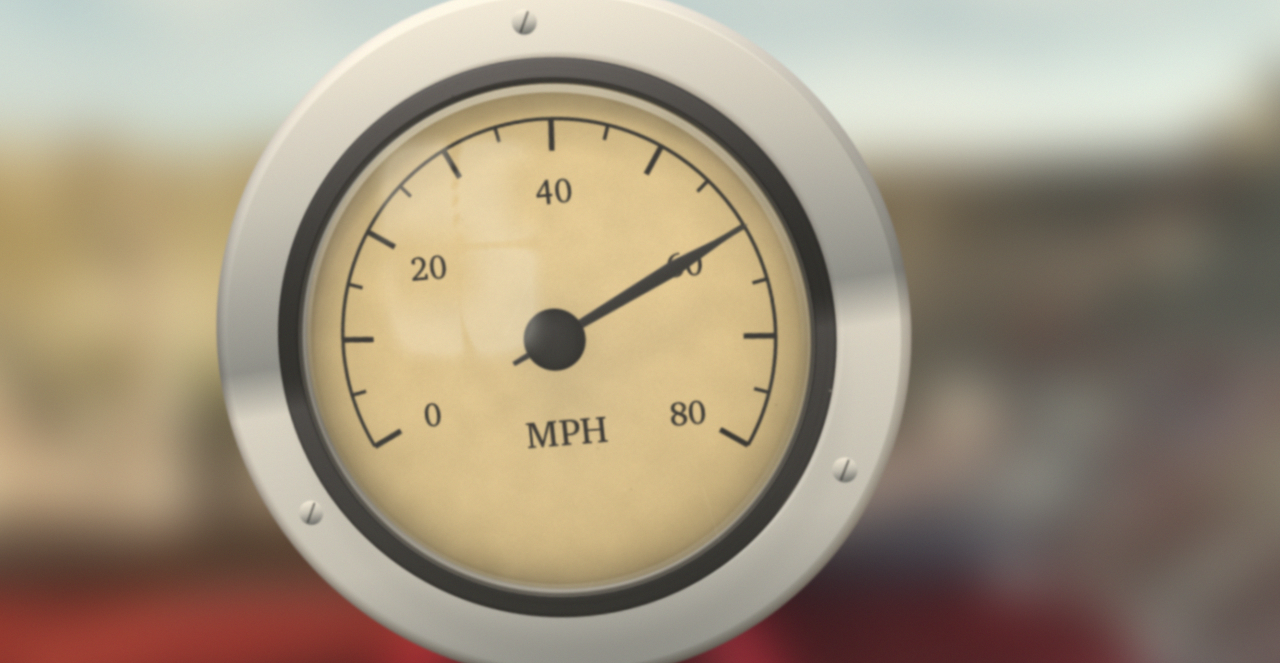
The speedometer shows value=60 unit=mph
